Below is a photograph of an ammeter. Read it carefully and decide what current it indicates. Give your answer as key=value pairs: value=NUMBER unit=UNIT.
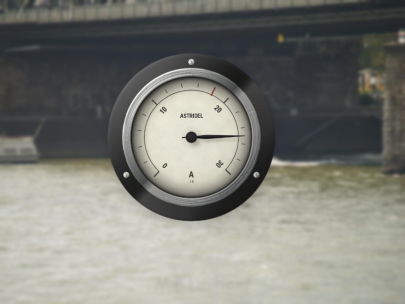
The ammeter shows value=25 unit=A
